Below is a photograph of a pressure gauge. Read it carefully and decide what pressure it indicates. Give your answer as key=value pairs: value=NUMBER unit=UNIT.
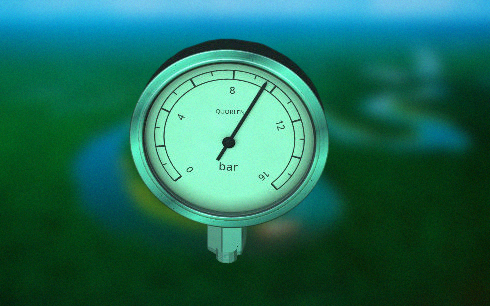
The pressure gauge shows value=9.5 unit=bar
